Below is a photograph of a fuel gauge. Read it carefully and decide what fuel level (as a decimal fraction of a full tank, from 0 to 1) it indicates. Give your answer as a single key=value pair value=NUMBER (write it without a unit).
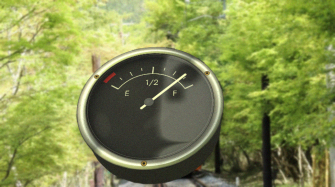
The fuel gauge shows value=0.875
